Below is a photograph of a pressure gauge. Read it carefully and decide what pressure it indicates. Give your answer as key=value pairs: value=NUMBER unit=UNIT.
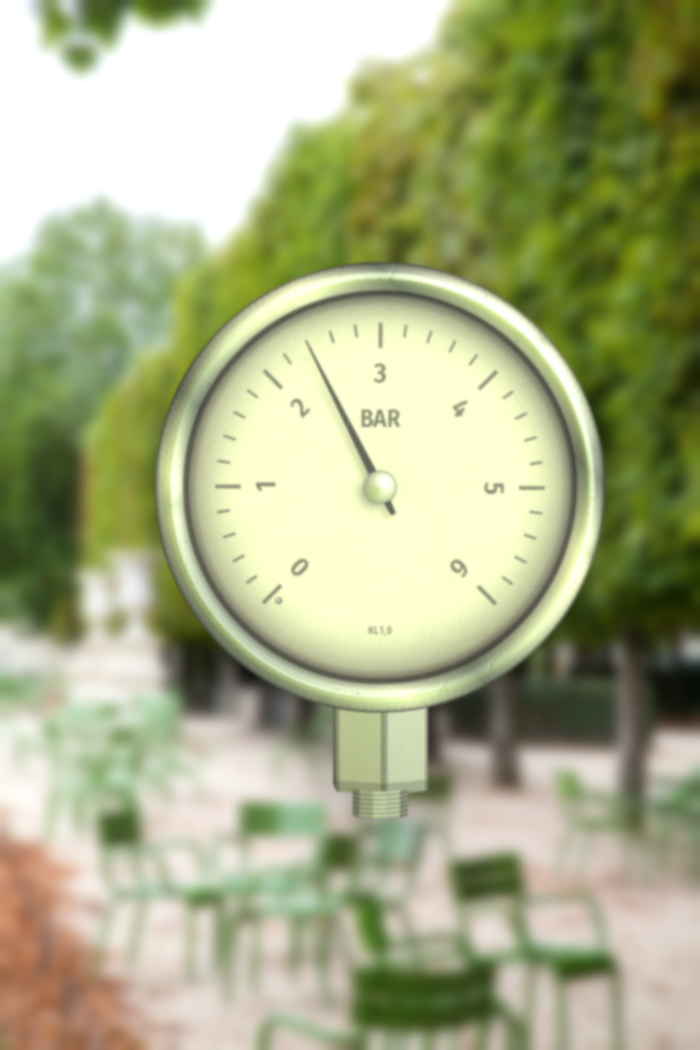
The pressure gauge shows value=2.4 unit=bar
